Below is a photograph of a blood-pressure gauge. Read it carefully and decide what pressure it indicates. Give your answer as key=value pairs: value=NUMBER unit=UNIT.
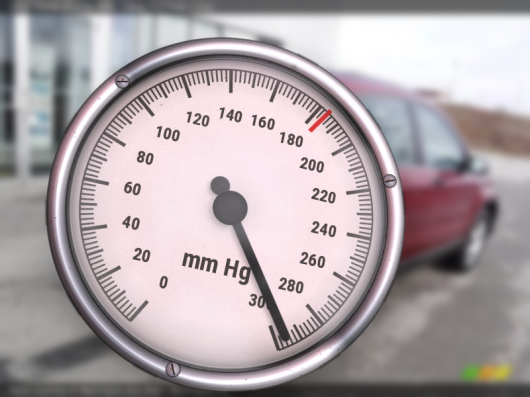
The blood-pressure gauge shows value=296 unit=mmHg
